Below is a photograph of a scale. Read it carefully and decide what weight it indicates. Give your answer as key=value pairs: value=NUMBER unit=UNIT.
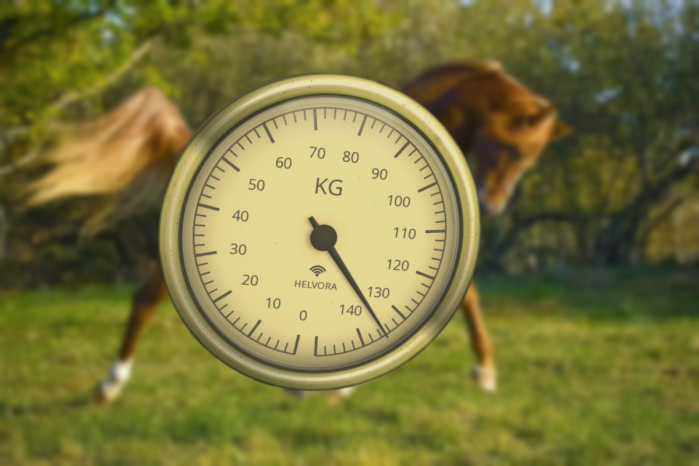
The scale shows value=135 unit=kg
